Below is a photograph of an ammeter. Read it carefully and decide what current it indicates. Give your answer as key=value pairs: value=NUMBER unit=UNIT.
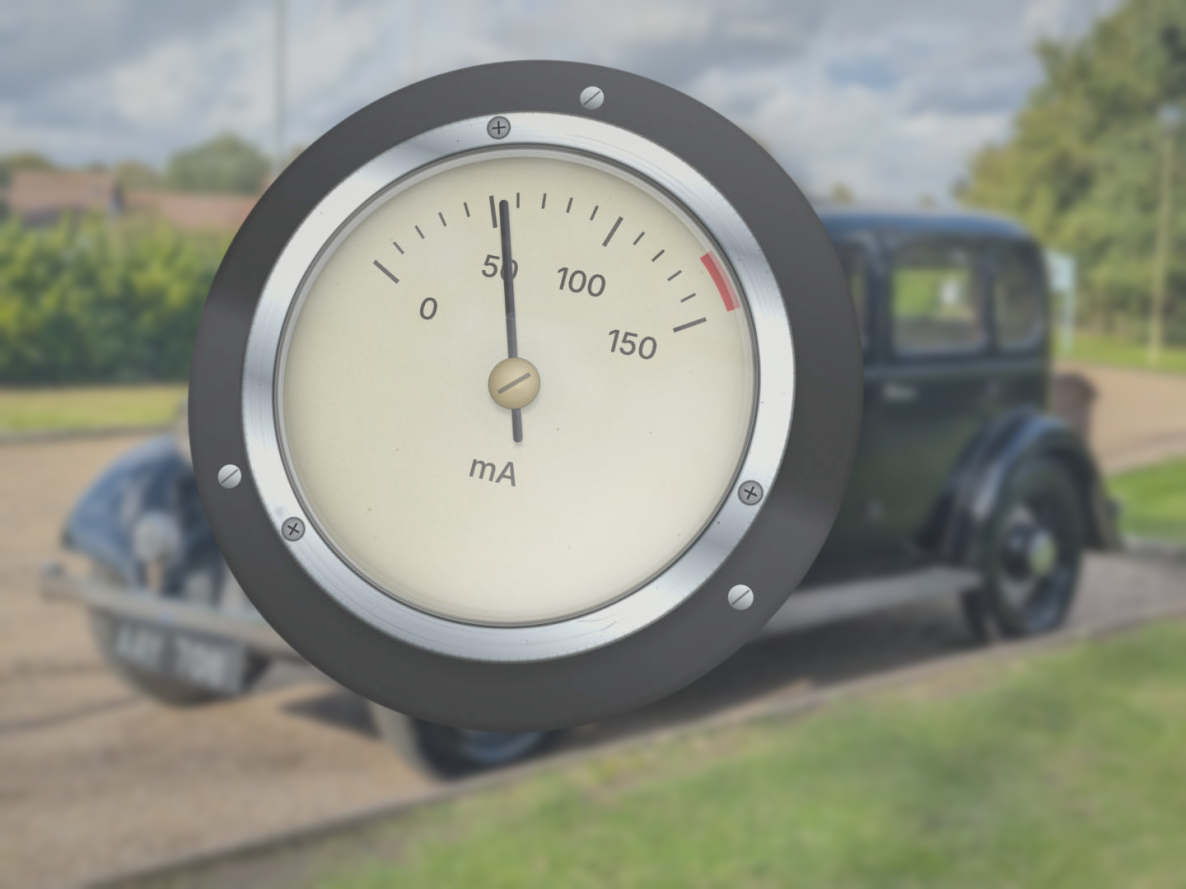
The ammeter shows value=55 unit=mA
